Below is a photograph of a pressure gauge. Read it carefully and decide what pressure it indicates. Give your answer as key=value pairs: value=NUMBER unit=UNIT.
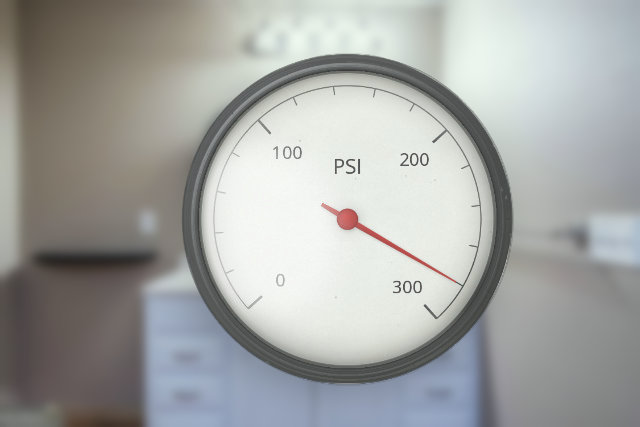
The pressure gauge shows value=280 unit=psi
